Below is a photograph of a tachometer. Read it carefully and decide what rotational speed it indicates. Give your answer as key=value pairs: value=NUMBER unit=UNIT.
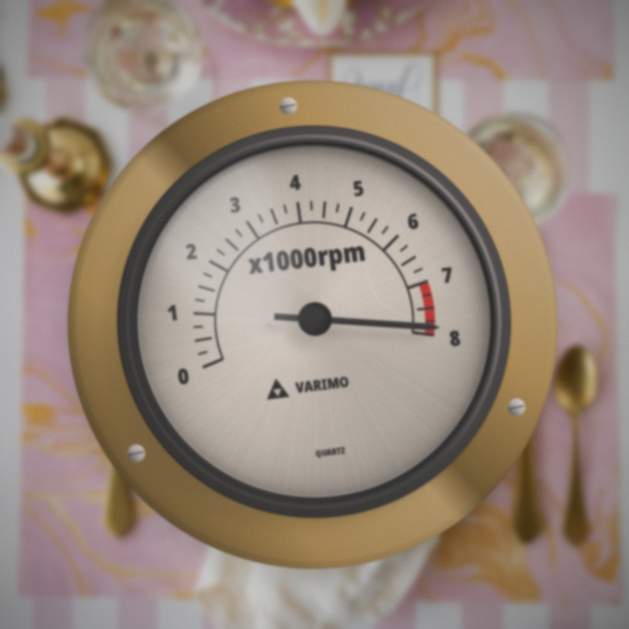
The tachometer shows value=7875 unit=rpm
